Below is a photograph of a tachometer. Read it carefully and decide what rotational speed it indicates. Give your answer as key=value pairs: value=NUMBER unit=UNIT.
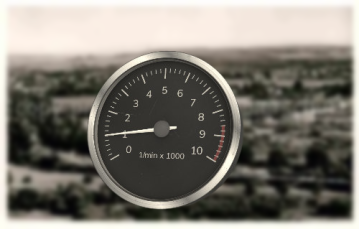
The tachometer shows value=1000 unit=rpm
